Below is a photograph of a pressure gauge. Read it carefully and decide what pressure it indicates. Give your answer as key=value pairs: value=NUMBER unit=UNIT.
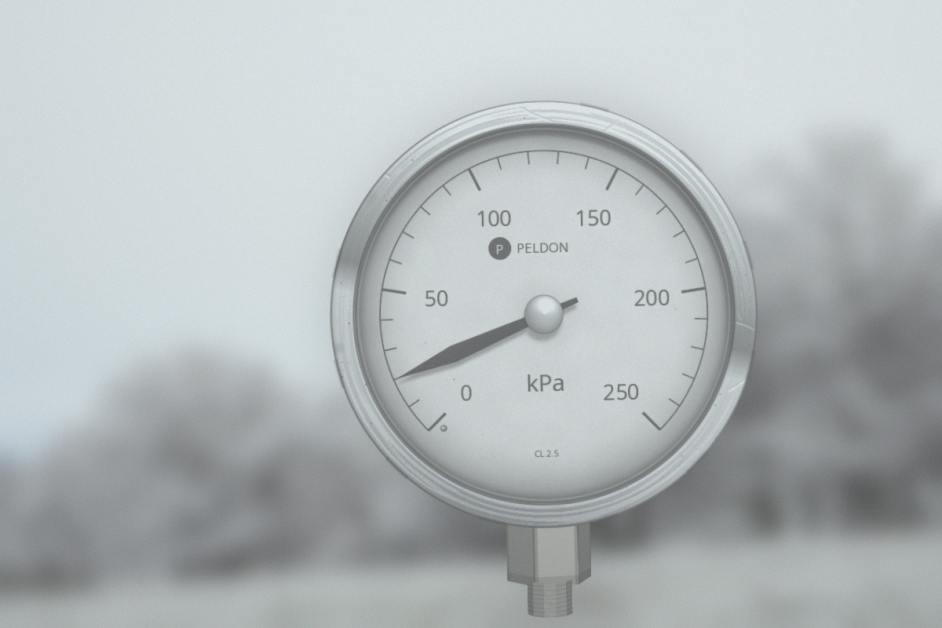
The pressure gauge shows value=20 unit=kPa
